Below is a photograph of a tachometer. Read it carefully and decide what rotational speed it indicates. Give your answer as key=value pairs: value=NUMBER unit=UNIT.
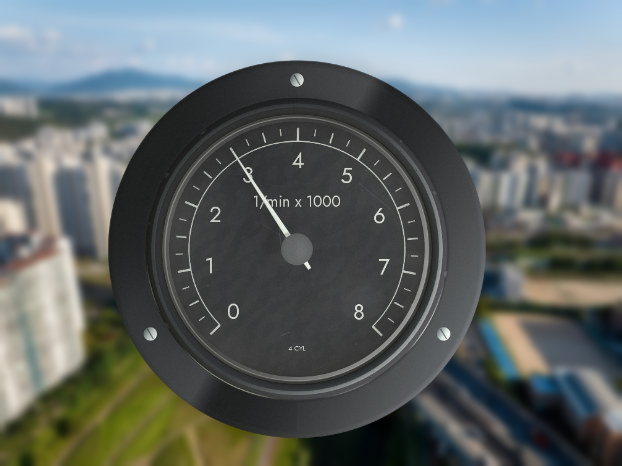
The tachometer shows value=3000 unit=rpm
